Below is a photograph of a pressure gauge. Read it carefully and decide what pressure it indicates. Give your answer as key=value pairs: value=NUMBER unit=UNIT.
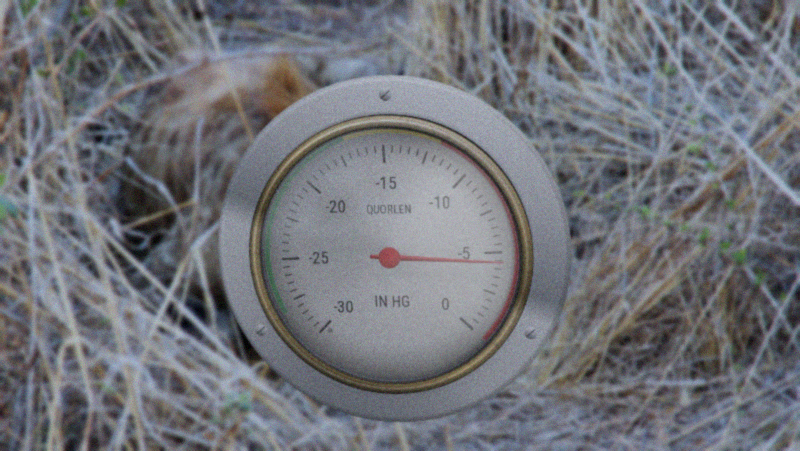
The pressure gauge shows value=-4.5 unit=inHg
